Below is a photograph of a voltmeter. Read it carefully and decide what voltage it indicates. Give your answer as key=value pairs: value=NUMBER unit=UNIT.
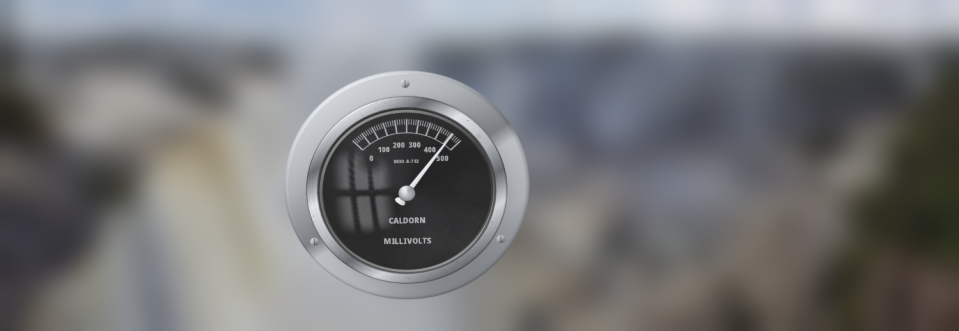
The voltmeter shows value=450 unit=mV
